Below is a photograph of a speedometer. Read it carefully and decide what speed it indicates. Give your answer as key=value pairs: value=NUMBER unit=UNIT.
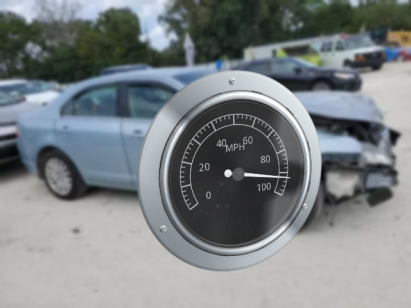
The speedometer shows value=92 unit=mph
